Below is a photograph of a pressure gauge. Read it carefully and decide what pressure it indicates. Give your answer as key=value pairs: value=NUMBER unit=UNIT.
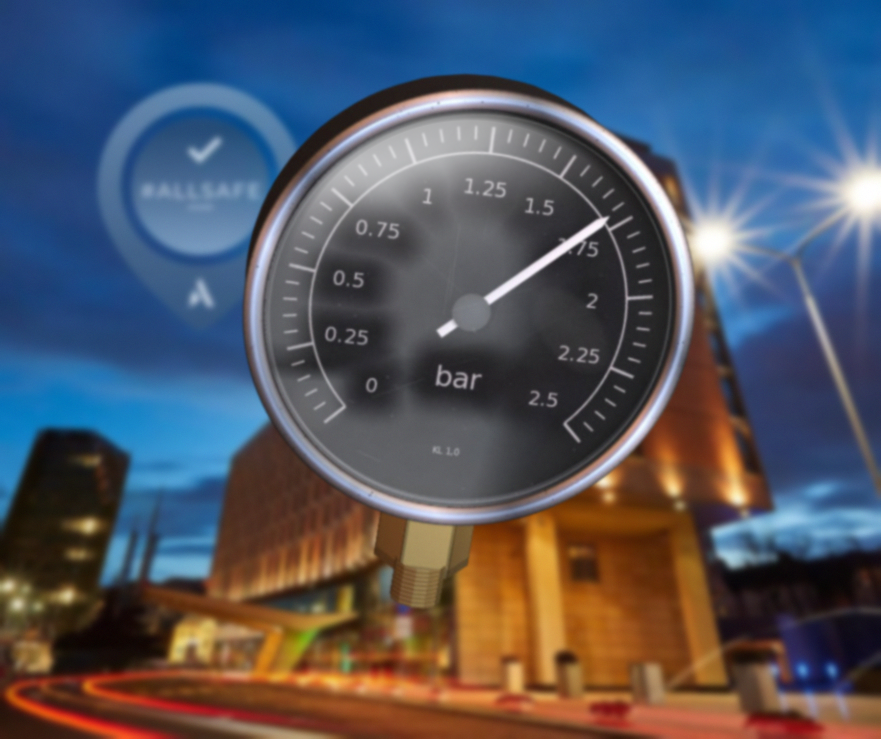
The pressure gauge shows value=1.7 unit=bar
